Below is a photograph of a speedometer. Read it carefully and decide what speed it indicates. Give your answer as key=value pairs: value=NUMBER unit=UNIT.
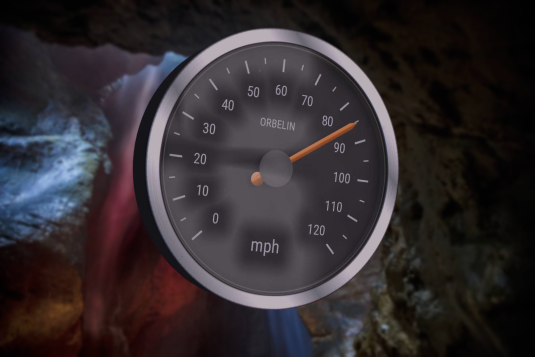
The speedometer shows value=85 unit=mph
